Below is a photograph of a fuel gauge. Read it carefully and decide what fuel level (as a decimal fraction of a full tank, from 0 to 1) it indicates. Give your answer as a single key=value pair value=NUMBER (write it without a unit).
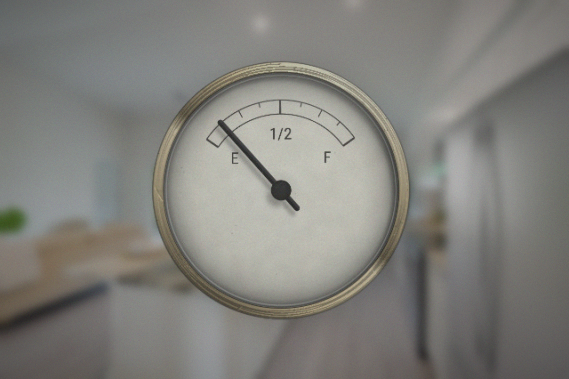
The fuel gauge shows value=0.125
